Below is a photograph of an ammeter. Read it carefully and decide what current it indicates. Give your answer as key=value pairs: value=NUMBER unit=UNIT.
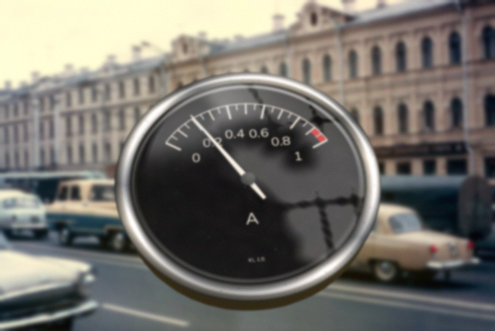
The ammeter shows value=0.2 unit=A
